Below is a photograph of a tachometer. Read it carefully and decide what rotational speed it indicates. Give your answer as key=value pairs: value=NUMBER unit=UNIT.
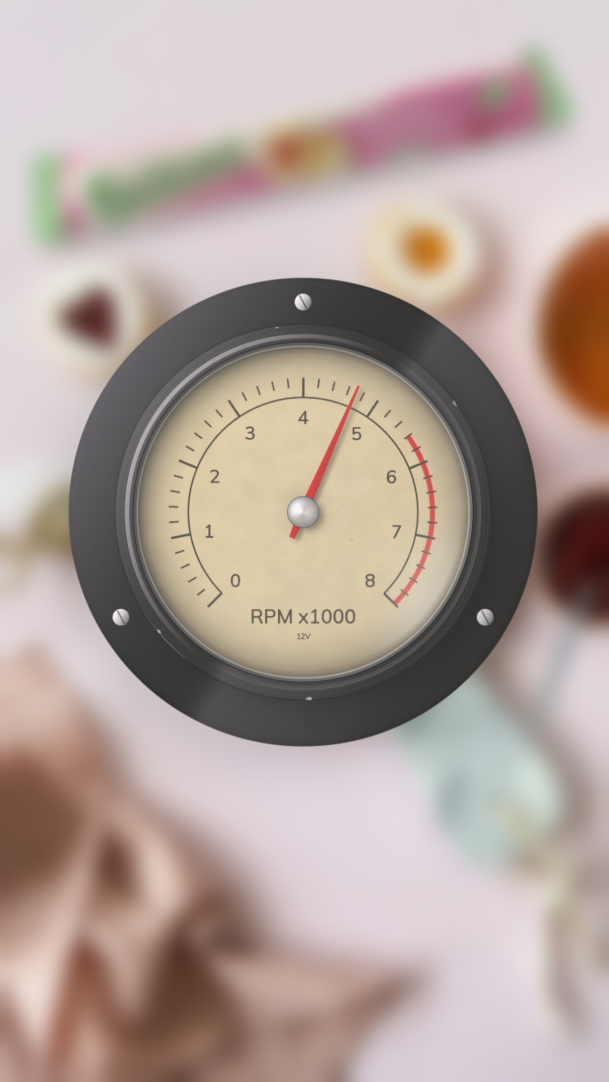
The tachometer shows value=4700 unit=rpm
